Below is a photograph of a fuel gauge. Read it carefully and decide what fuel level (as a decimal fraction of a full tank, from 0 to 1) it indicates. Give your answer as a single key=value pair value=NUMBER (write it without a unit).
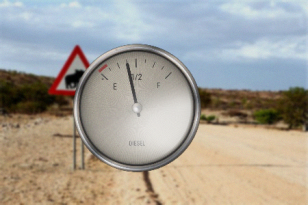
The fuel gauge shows value=0.375
